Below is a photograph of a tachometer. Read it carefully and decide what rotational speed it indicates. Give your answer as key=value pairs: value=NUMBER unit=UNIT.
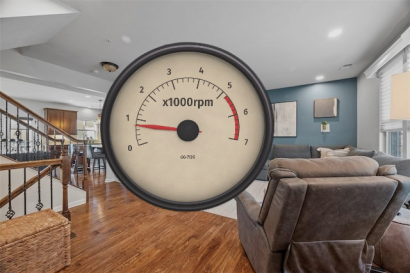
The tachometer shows value=800 unit=rpm
